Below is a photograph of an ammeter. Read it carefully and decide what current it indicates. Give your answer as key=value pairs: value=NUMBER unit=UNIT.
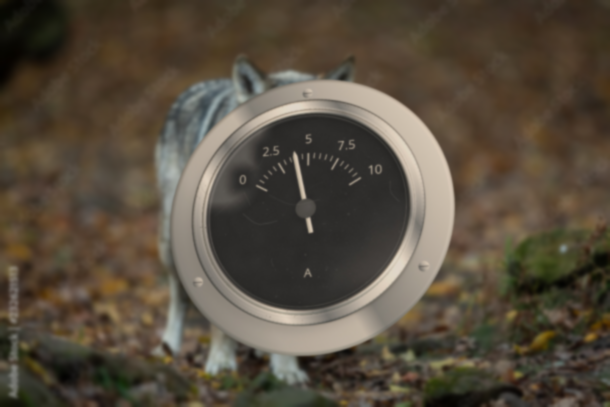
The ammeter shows value=4 unit=A
